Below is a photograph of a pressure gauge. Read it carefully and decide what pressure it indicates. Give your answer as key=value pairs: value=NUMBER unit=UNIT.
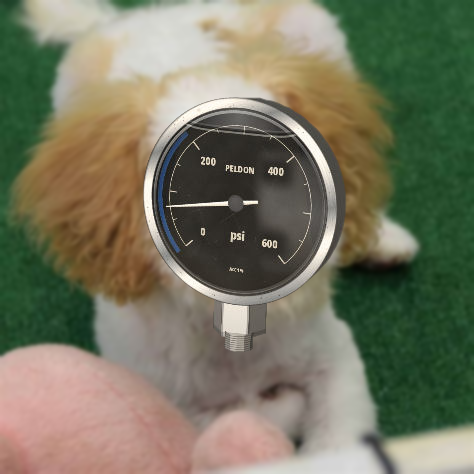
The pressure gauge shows value=75 unit=psi
